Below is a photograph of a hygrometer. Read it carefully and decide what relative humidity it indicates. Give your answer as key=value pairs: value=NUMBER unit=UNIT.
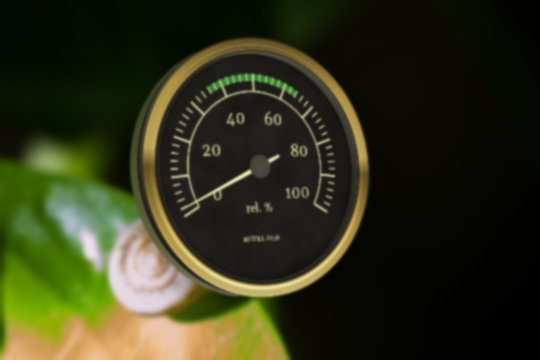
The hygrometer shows value=2 unit=%
